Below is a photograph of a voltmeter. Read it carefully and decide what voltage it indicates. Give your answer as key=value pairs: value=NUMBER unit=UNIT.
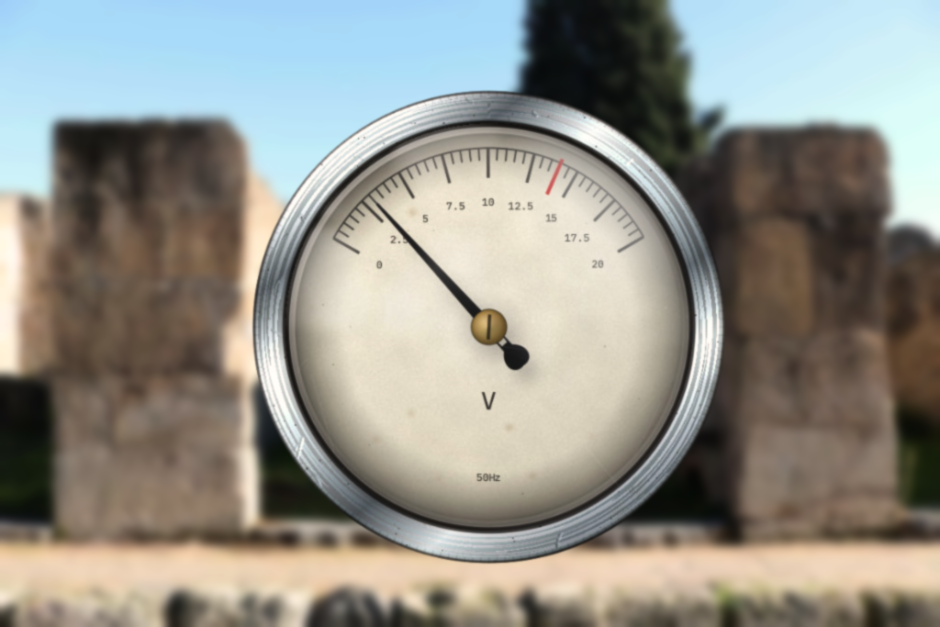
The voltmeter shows value=3 unit=V
